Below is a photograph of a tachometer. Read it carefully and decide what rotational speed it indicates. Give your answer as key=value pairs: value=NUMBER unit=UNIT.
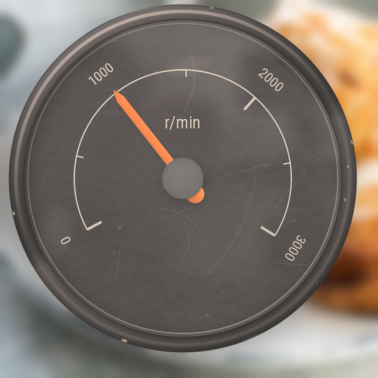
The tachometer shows value=1000 unit=rpm
